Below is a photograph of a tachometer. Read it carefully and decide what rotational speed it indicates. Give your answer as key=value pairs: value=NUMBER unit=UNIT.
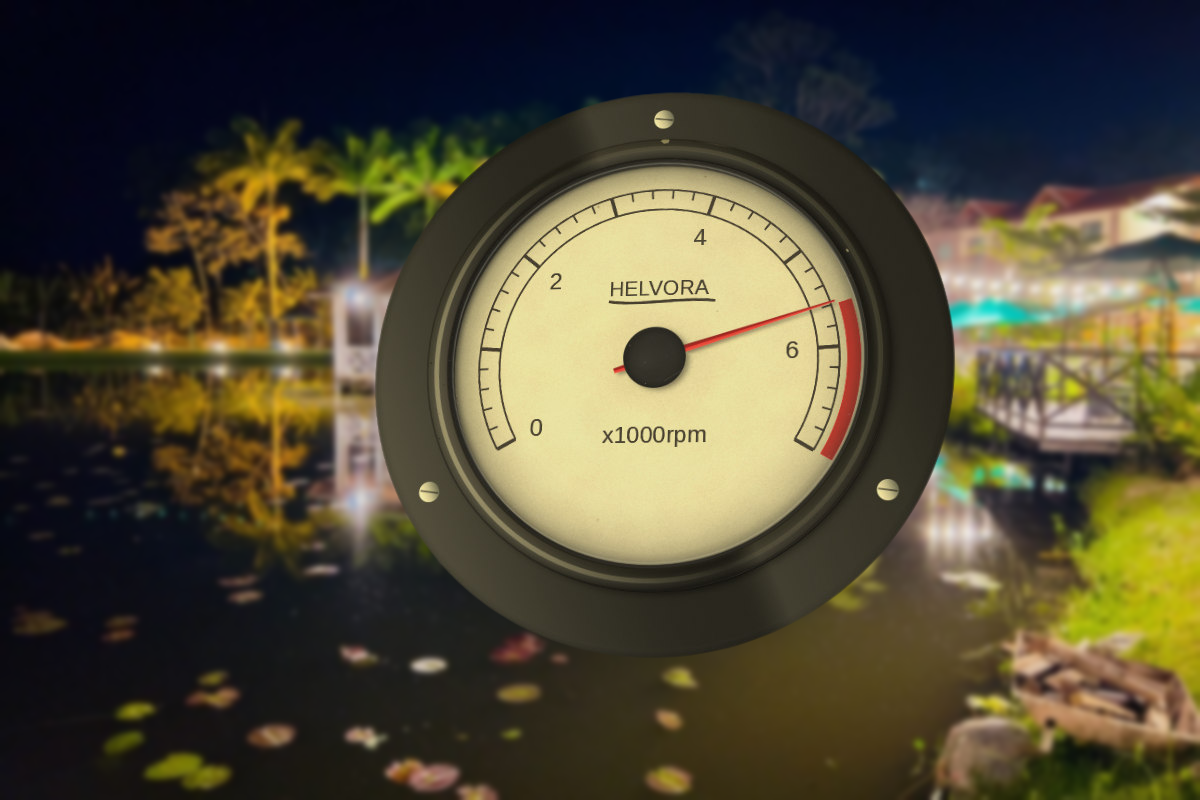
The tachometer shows value=5600 unit=rpm
